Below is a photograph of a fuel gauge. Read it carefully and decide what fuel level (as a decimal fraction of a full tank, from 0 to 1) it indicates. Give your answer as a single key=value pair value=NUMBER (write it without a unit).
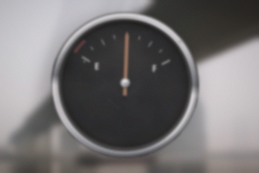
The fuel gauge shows value=0.5
